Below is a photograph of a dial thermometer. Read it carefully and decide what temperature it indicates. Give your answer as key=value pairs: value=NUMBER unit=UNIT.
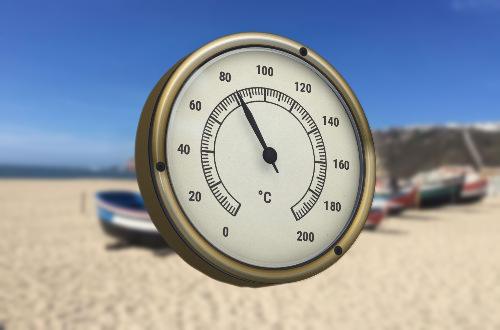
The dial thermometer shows value=80 unit=°C
